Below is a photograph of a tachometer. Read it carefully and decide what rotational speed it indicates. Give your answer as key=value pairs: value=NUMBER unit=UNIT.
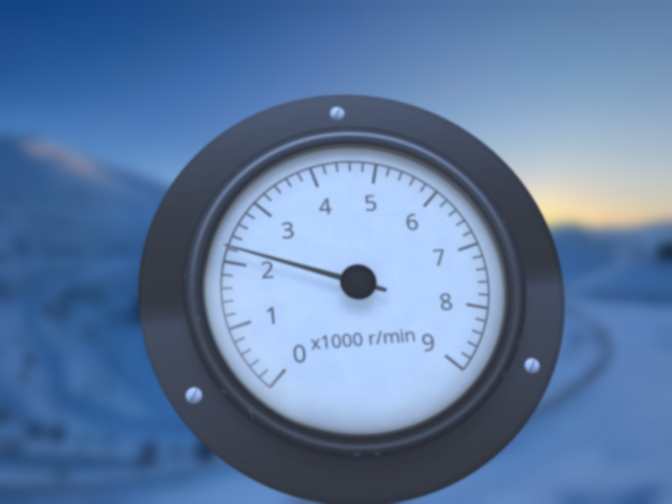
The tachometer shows value=2200 unit=rpm
